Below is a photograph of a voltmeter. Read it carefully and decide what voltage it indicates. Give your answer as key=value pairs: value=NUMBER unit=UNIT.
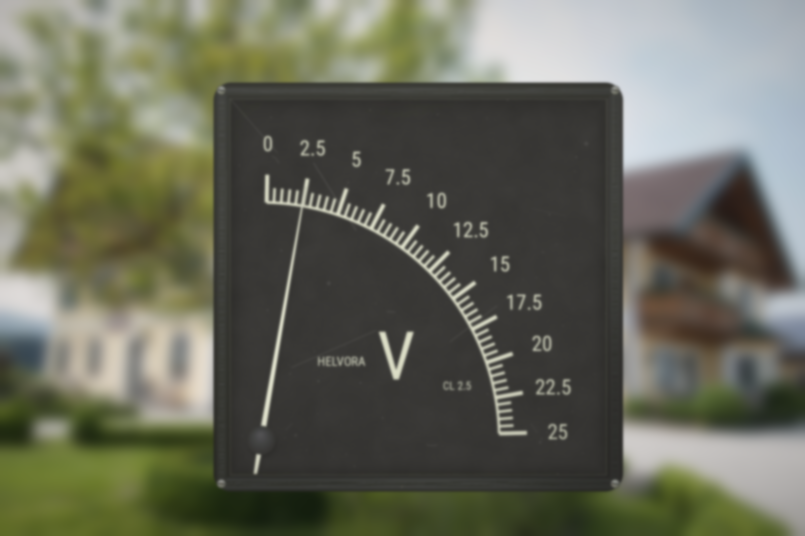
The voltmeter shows value=2.5 unit=V
